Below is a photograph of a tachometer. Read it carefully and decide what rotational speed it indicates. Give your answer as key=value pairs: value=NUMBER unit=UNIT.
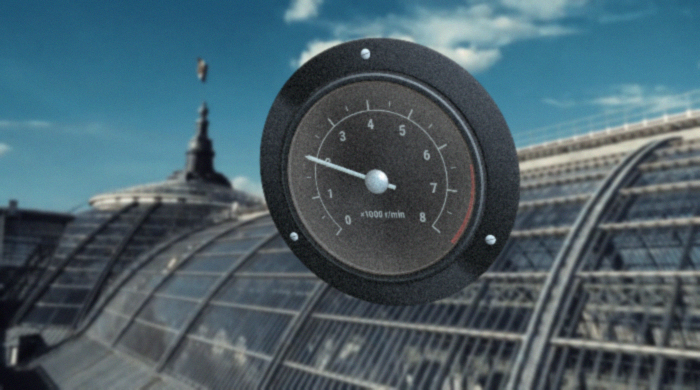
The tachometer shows value=2000 unit=rpm
